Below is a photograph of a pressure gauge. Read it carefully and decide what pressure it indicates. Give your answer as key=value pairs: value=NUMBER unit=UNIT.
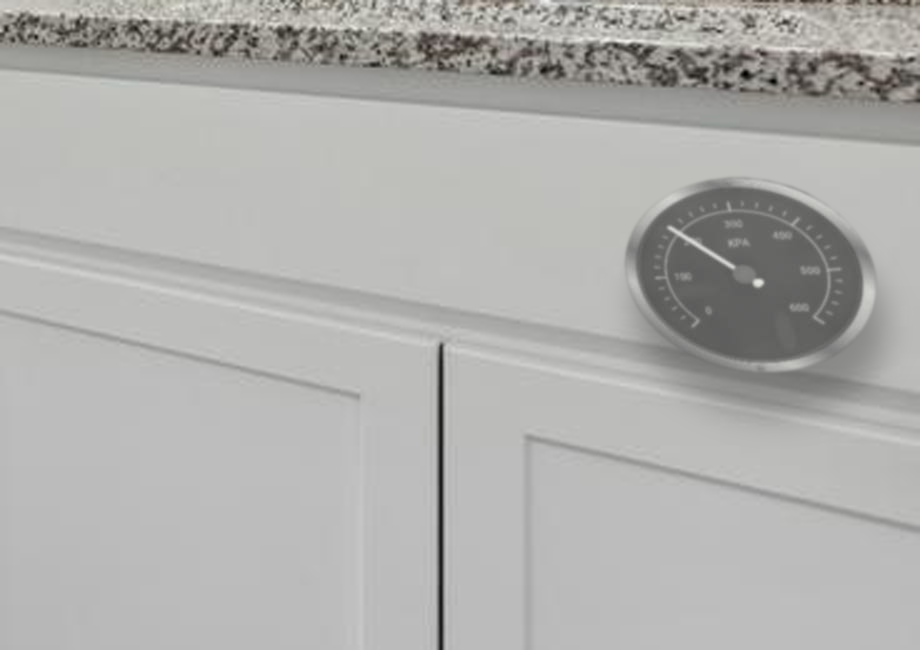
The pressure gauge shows value=200 unit=kPa
